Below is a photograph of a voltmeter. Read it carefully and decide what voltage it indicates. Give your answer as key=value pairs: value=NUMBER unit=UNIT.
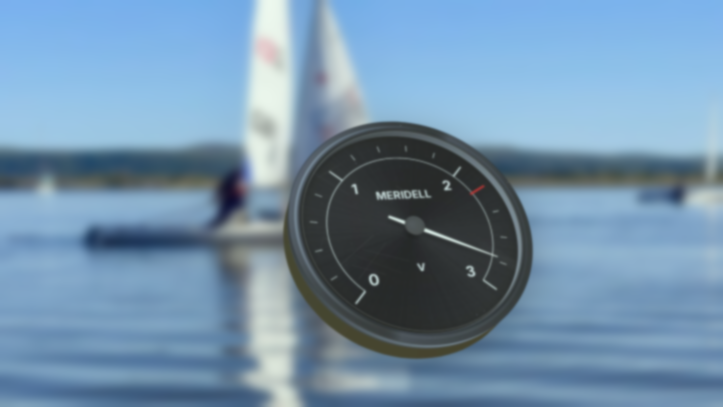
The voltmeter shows value=2.8 unit=V
